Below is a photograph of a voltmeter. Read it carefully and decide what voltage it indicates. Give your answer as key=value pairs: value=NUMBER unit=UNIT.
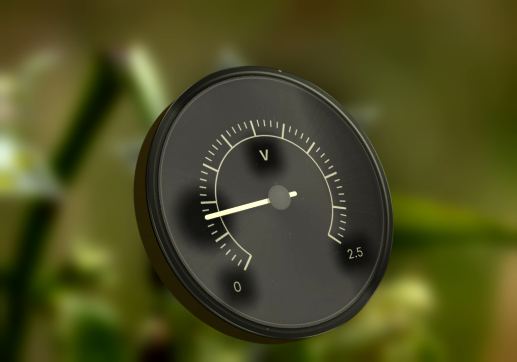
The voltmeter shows value=0.4 unit=V
